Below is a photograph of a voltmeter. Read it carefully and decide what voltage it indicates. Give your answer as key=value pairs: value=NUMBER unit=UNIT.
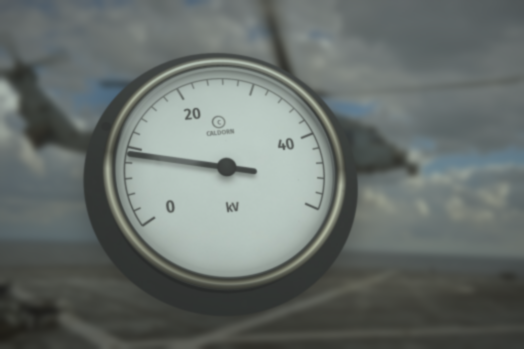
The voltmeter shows value=9 unit=kV
